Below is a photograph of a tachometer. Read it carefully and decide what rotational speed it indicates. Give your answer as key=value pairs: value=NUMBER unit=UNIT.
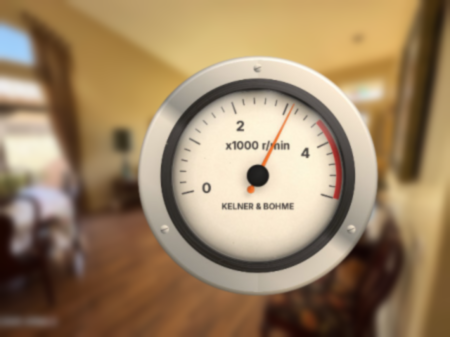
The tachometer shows value=3100 unit=rpm
